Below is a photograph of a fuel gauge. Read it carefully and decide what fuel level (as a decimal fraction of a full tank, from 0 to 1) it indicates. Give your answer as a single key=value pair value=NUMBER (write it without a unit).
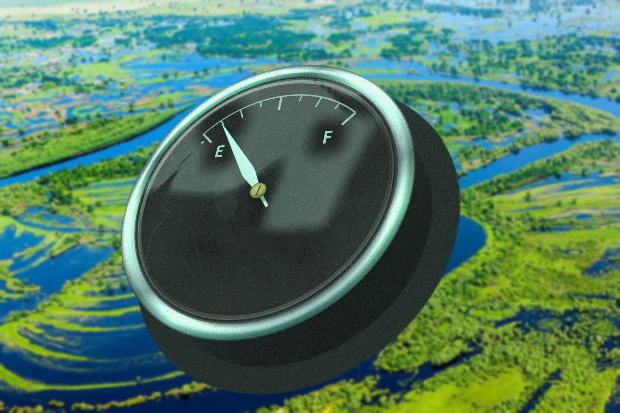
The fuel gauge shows value=0.125
